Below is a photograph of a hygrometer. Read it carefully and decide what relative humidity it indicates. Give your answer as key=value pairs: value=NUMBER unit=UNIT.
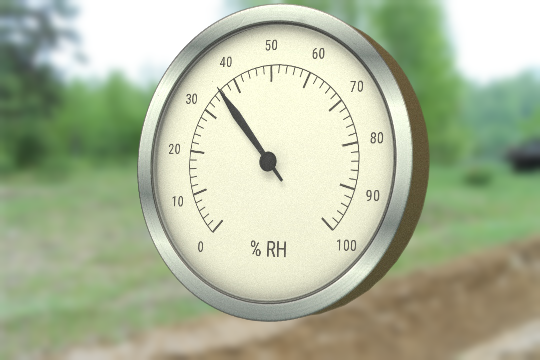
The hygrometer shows value=36 unit=%
